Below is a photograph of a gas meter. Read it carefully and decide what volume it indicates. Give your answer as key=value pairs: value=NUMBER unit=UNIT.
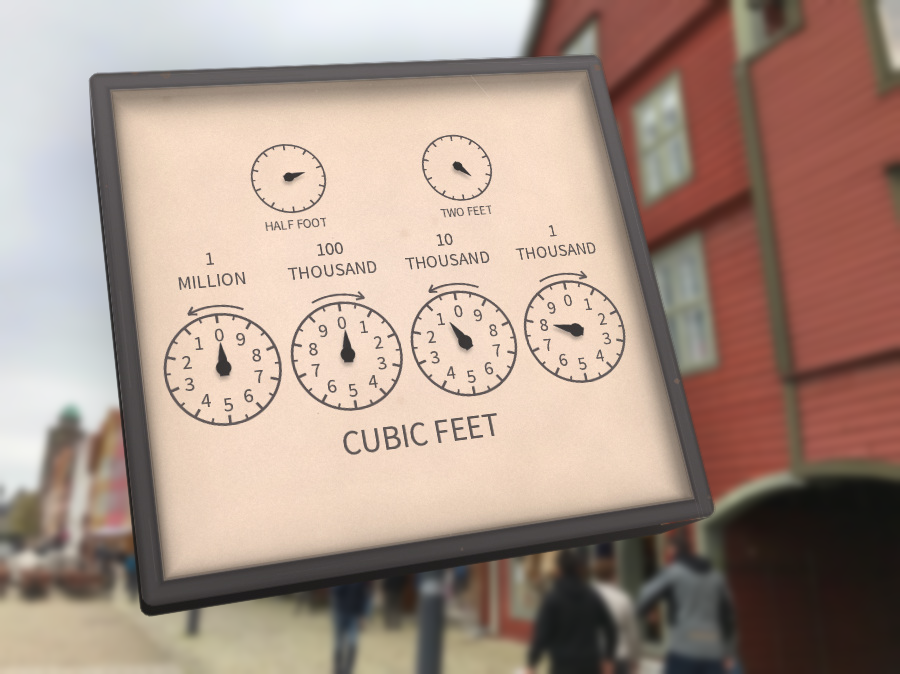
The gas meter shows value=800 unit=ft³
